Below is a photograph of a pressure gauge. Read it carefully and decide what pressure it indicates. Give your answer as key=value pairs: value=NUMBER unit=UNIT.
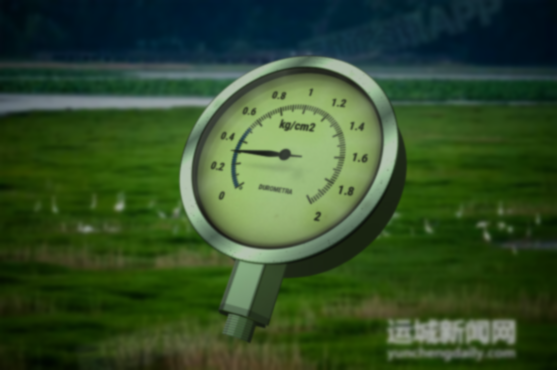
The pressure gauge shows value=0.3 unit=kg/cm²
